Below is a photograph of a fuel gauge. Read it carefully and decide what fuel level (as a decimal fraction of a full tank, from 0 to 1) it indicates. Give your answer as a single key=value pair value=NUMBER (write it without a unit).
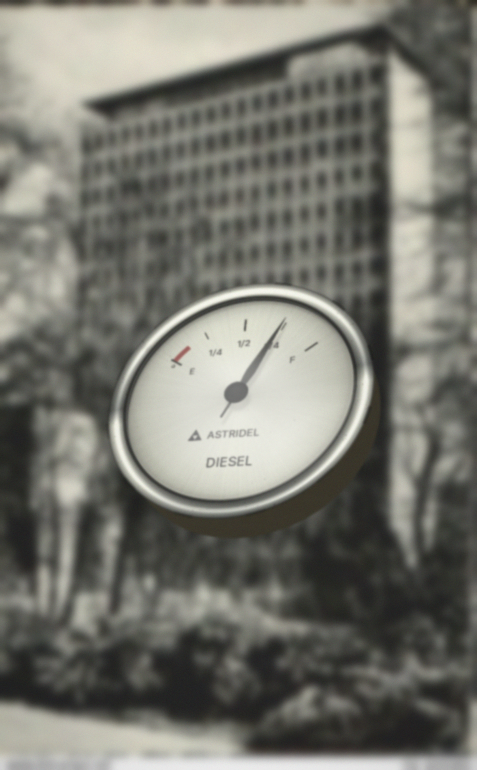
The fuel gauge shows value=0.75
